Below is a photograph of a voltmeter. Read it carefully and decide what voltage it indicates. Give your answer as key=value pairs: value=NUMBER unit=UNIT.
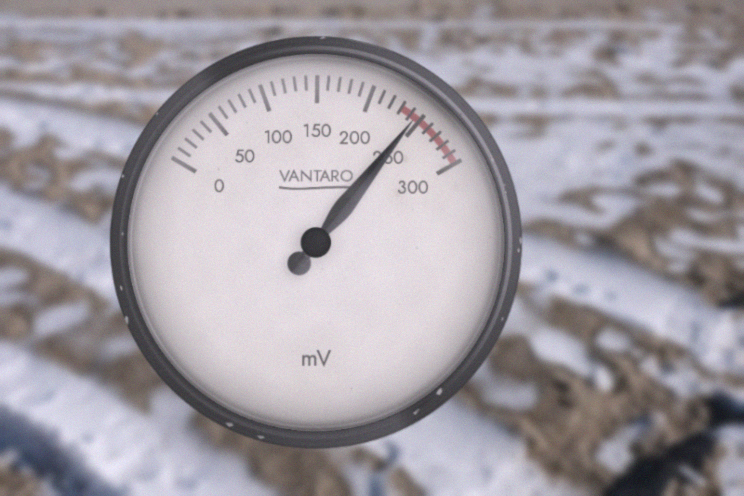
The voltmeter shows value=245 unit=mV
